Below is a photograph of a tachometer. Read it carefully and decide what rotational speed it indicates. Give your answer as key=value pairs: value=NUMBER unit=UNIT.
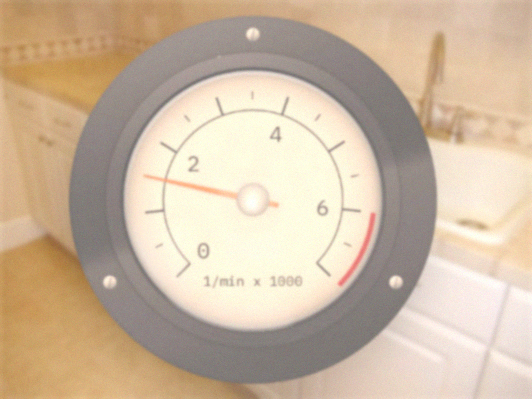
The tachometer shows value=1500 unit=rpm
